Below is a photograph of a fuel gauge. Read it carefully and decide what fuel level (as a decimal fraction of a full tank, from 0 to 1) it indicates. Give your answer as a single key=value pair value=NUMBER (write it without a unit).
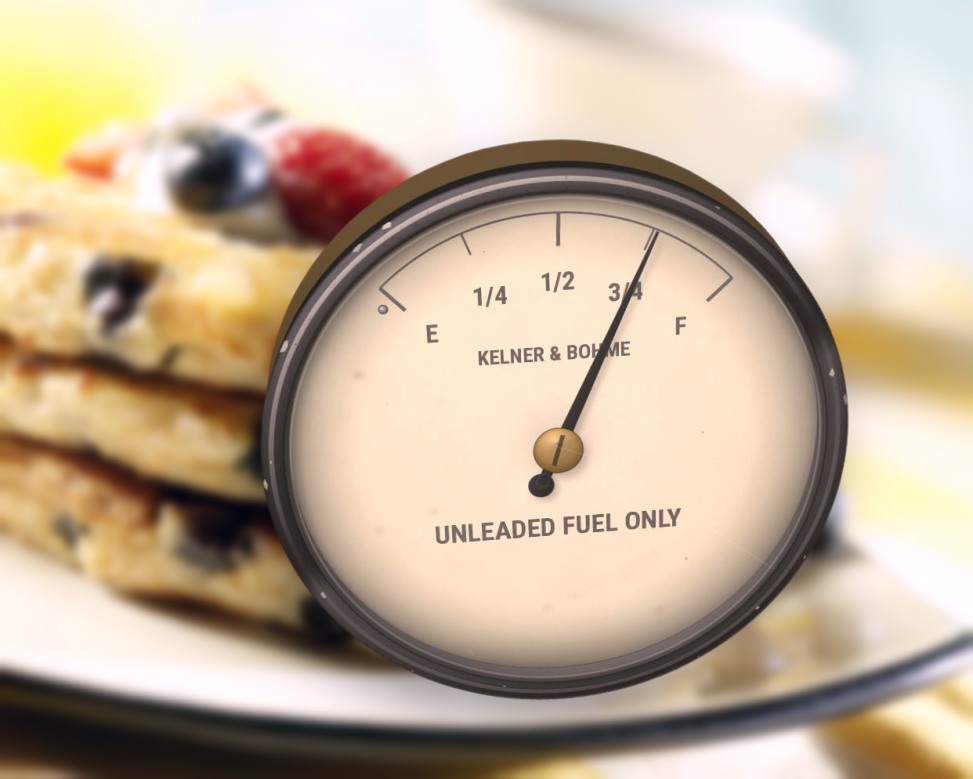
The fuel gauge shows value=0.75
